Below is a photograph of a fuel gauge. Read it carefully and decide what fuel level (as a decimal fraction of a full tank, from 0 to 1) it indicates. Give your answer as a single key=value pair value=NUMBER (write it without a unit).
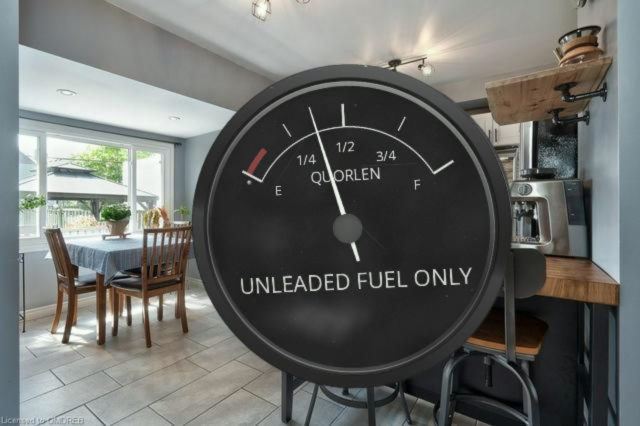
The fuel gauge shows value=0.375
